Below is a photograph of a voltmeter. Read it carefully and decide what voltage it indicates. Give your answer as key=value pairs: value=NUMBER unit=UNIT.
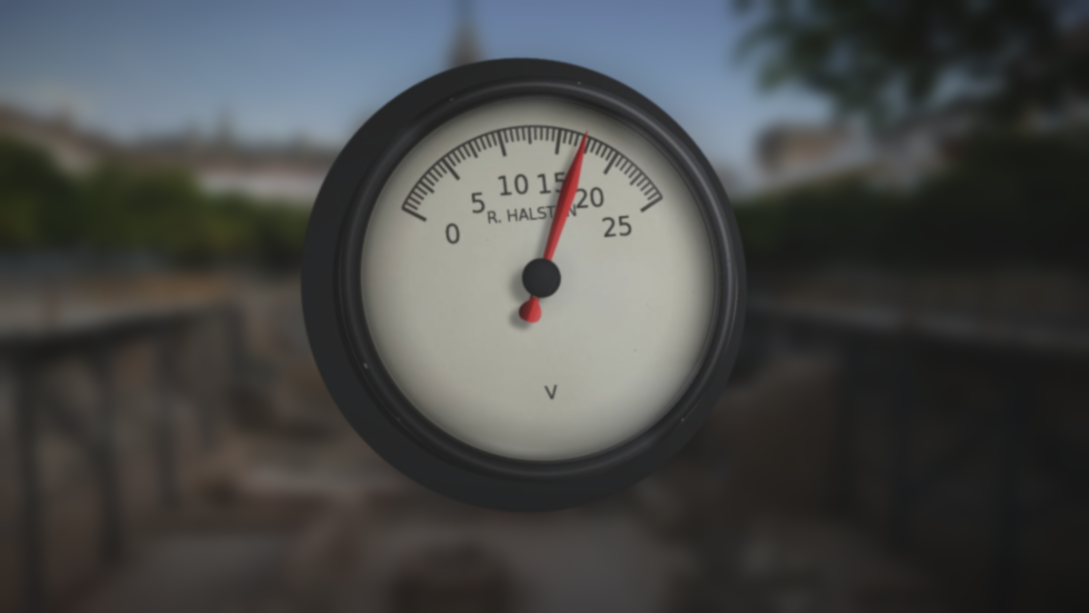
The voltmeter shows value=17 unit=V
